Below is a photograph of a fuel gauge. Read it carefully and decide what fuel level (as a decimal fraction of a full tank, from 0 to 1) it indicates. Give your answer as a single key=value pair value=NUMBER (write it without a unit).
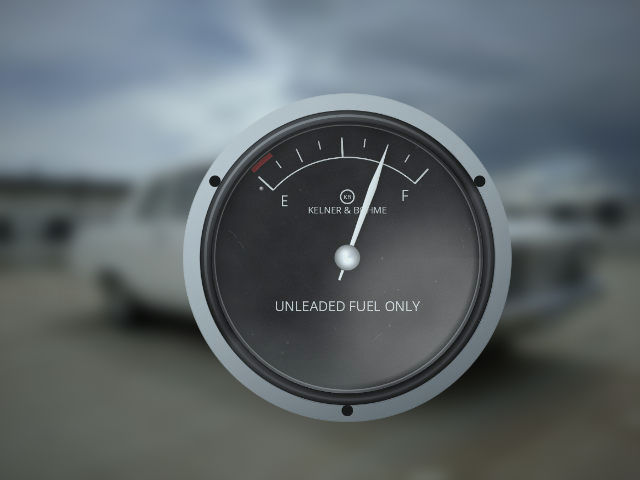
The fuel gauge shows value=0.75
